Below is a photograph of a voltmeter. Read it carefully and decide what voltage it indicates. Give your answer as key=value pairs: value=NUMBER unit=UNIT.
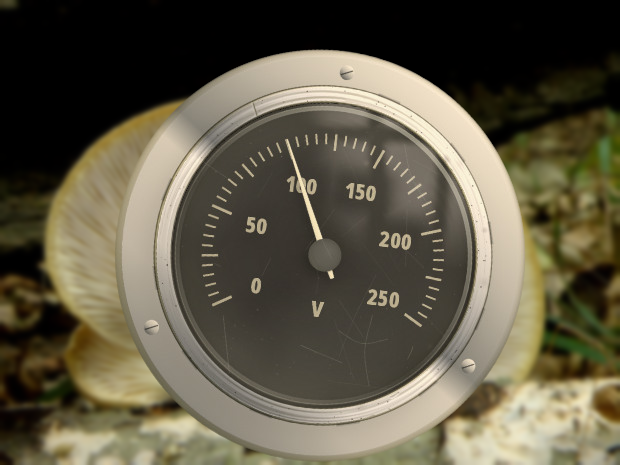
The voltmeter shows value=100 unit=V
